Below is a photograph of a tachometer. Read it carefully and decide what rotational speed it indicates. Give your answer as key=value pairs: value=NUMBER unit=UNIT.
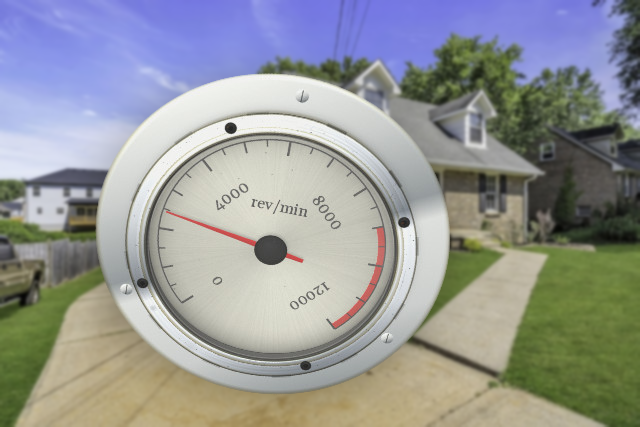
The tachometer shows value=2500 unit=rpm
